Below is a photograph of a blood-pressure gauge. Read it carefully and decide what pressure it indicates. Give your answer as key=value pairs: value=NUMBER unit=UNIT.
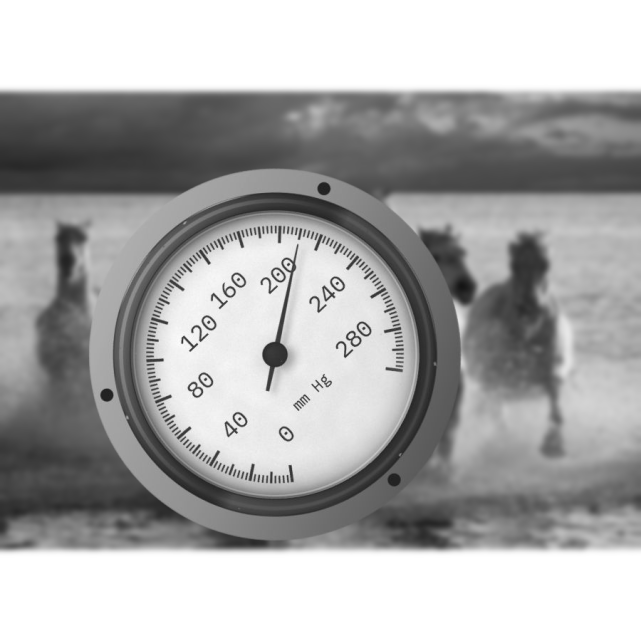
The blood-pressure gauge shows value=210 unit=mmHg
